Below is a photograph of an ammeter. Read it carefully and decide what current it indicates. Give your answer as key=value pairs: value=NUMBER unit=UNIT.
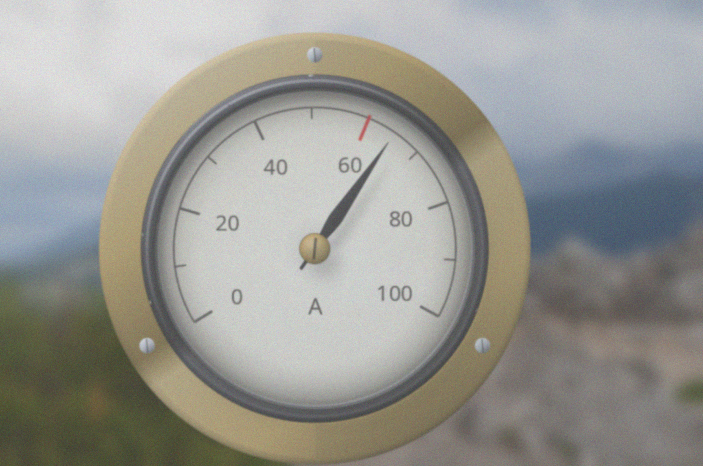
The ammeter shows value=65 unit=A
